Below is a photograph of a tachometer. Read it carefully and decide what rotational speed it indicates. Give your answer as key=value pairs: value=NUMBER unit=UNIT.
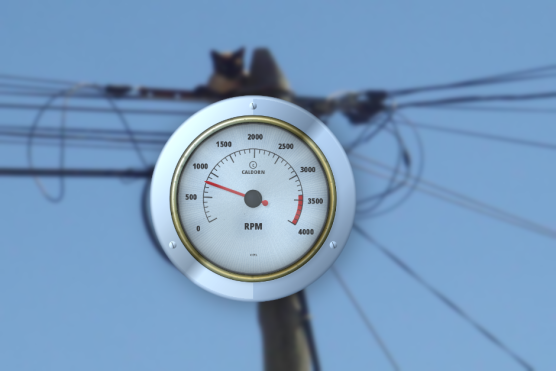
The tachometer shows value=800 unit=rpm
